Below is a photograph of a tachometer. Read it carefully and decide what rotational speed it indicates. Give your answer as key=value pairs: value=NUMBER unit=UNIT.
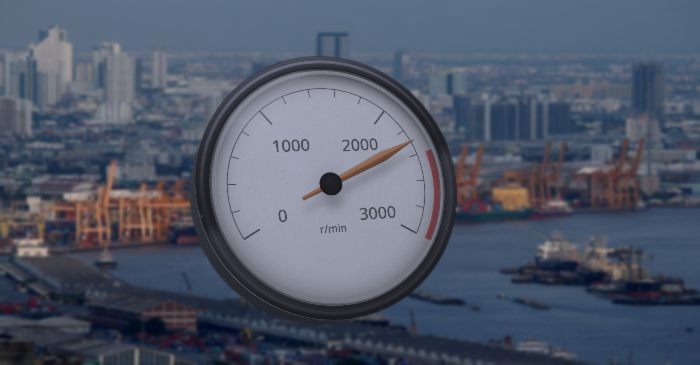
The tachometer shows value=2300 unit=rpm
